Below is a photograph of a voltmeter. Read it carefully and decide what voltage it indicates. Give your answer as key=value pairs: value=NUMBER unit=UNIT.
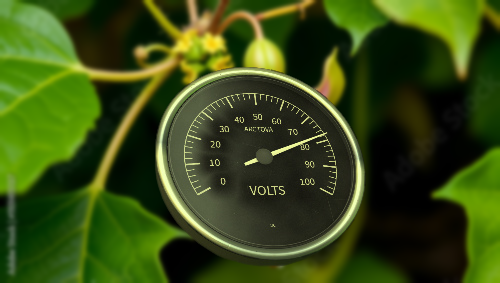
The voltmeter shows value=78 unit=V
